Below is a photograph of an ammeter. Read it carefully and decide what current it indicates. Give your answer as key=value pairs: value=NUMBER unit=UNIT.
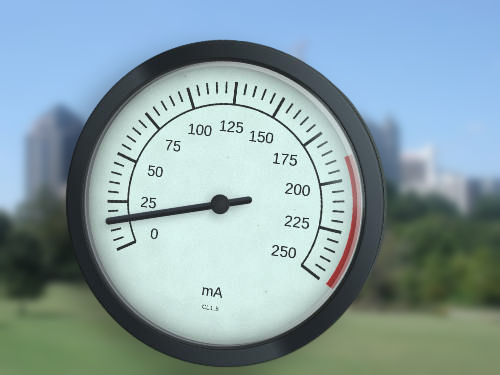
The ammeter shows value=15 unit=mA
